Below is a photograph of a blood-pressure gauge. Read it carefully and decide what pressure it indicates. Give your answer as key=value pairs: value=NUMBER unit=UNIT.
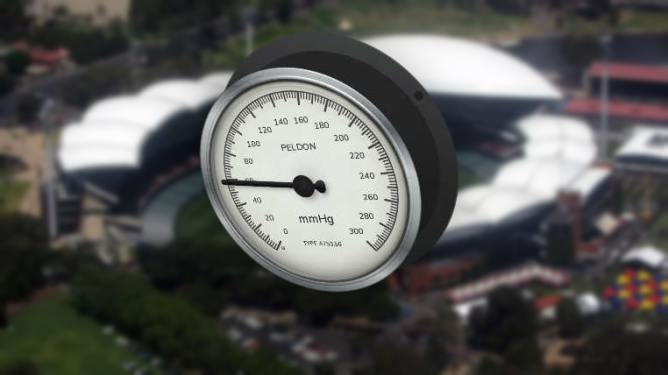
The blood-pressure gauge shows value=60 unit=mmHg
